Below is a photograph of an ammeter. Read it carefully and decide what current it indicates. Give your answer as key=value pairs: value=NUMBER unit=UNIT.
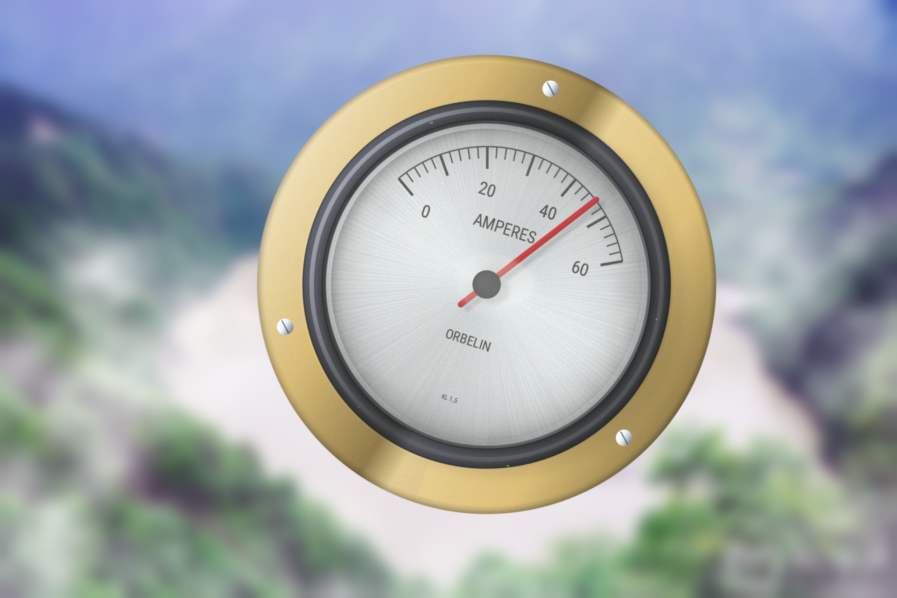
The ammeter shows value=46 unit=A
